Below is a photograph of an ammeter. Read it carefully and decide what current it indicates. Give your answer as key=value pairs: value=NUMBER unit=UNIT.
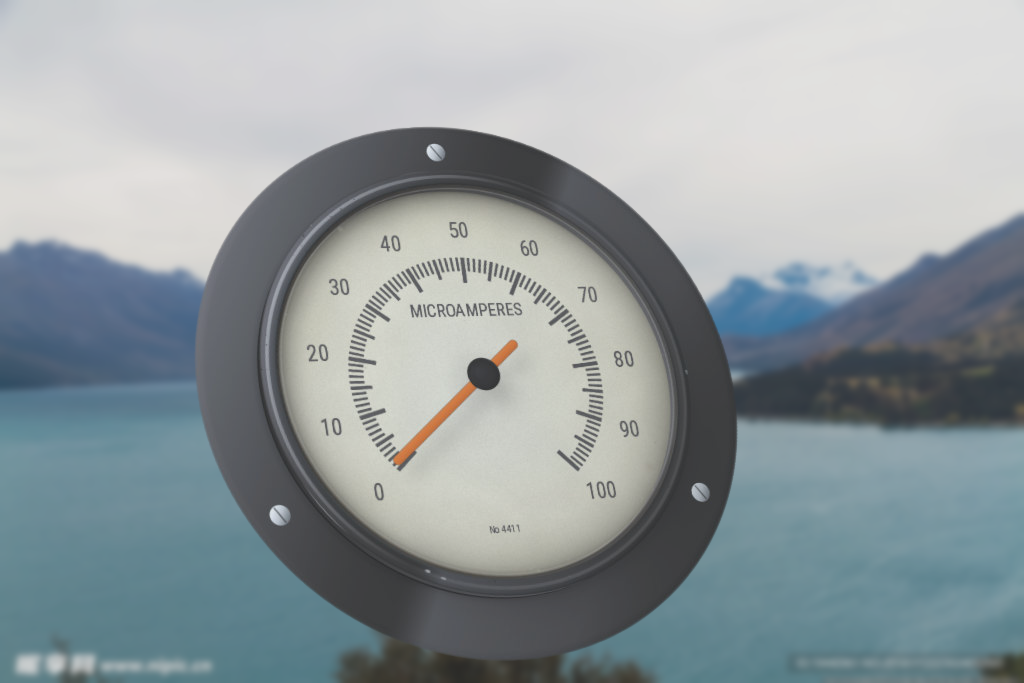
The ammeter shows value=1 unit=µA
